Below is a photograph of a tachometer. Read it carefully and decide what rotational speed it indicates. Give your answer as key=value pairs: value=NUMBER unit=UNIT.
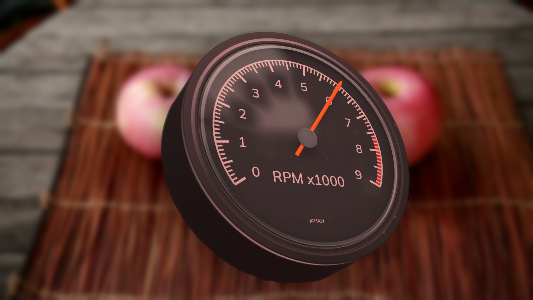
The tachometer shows value=6000 unit=rpm
